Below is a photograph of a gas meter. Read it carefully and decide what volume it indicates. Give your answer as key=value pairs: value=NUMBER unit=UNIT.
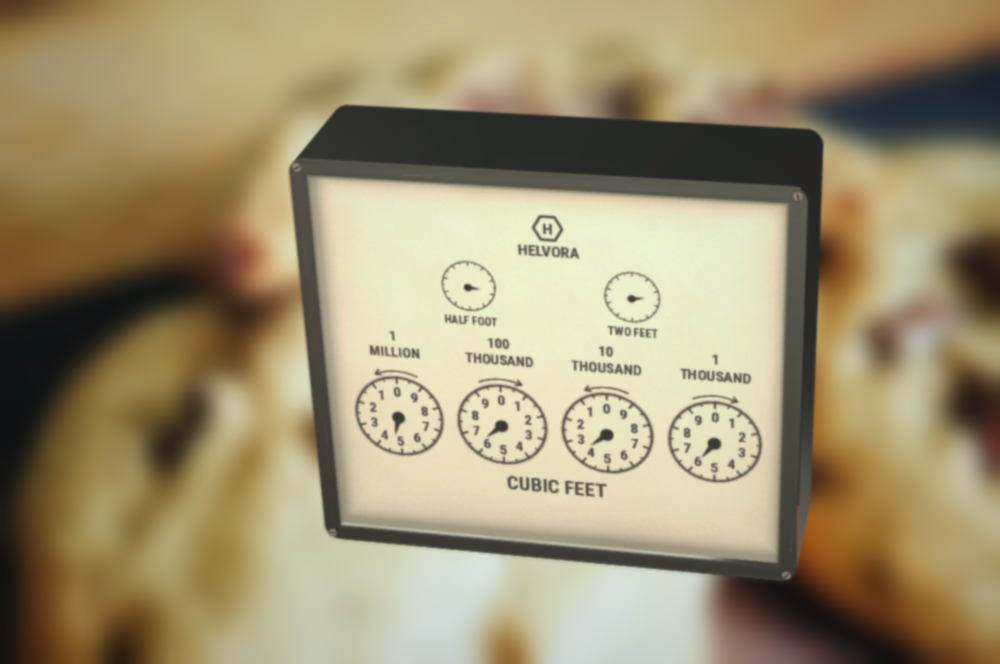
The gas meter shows value=463600 unit=ft³
